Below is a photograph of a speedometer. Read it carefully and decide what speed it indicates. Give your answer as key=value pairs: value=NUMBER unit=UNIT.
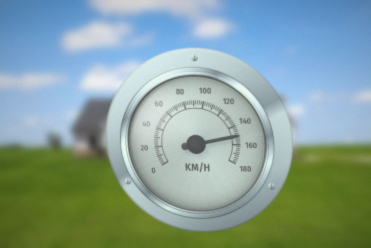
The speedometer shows value=150 unit=km/h
